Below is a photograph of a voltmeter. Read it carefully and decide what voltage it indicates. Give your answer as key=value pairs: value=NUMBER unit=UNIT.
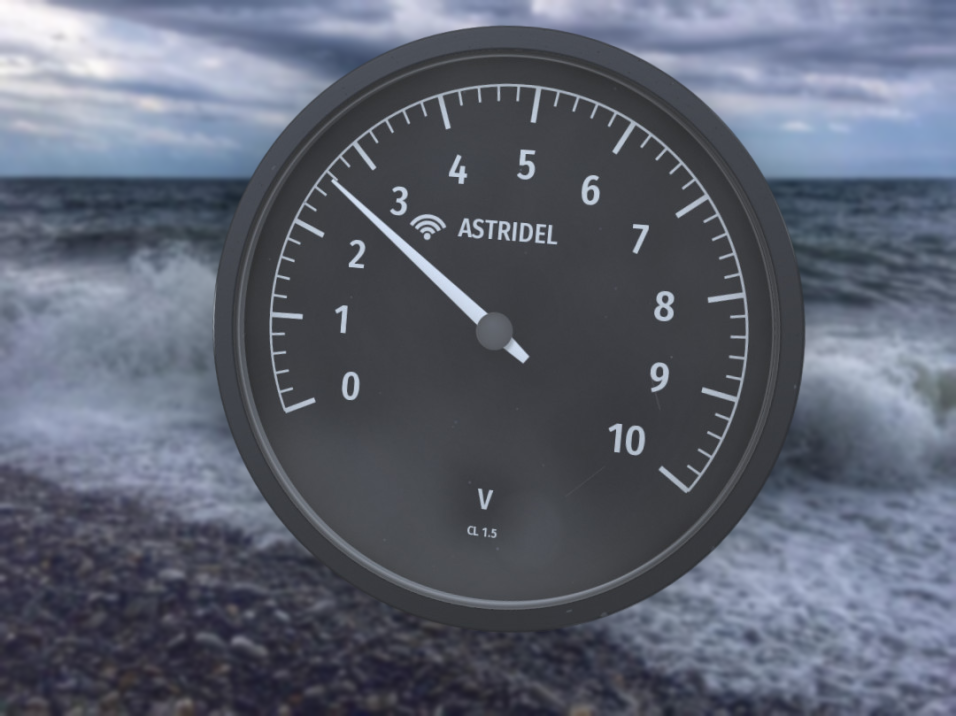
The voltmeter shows value=2.6 unit=V
